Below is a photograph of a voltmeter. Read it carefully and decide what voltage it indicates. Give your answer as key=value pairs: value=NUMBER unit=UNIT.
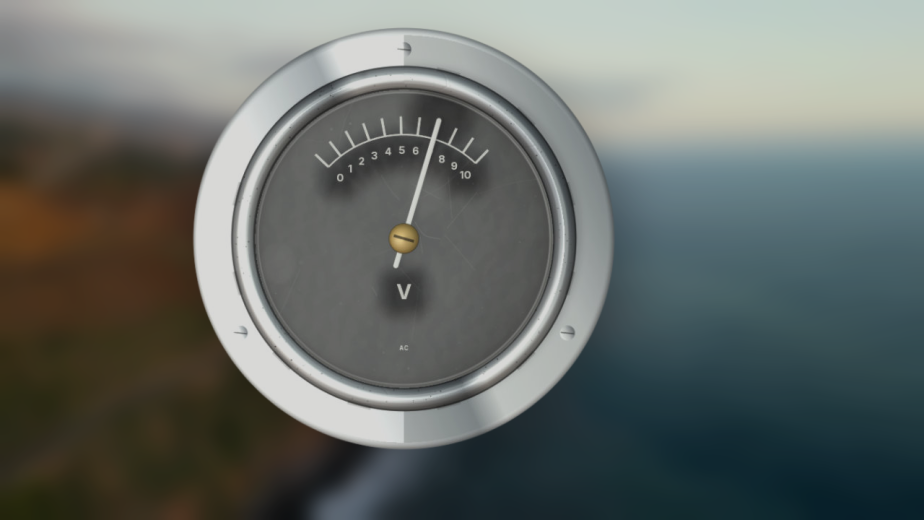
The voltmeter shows value=7 unit=V
